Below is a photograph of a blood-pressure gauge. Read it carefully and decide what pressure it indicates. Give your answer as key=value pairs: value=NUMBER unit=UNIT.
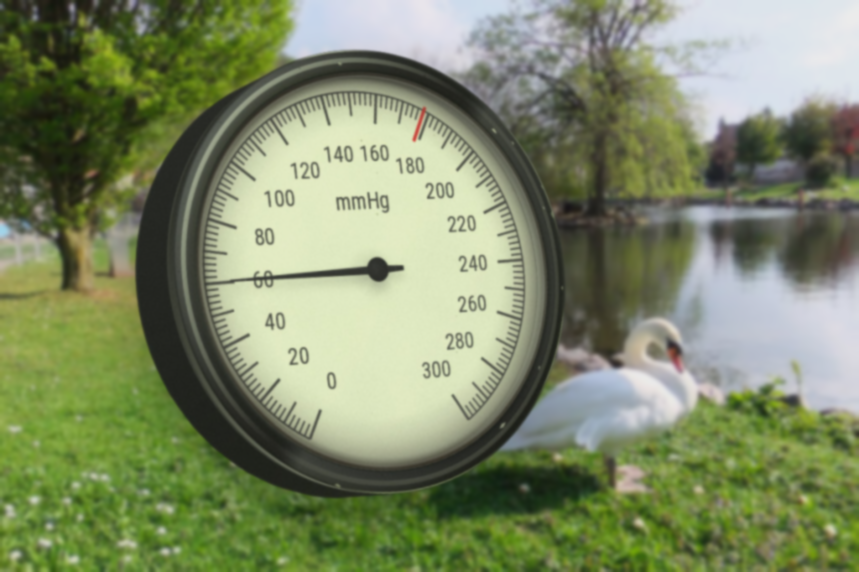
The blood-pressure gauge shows value=60 unit=mmHg
